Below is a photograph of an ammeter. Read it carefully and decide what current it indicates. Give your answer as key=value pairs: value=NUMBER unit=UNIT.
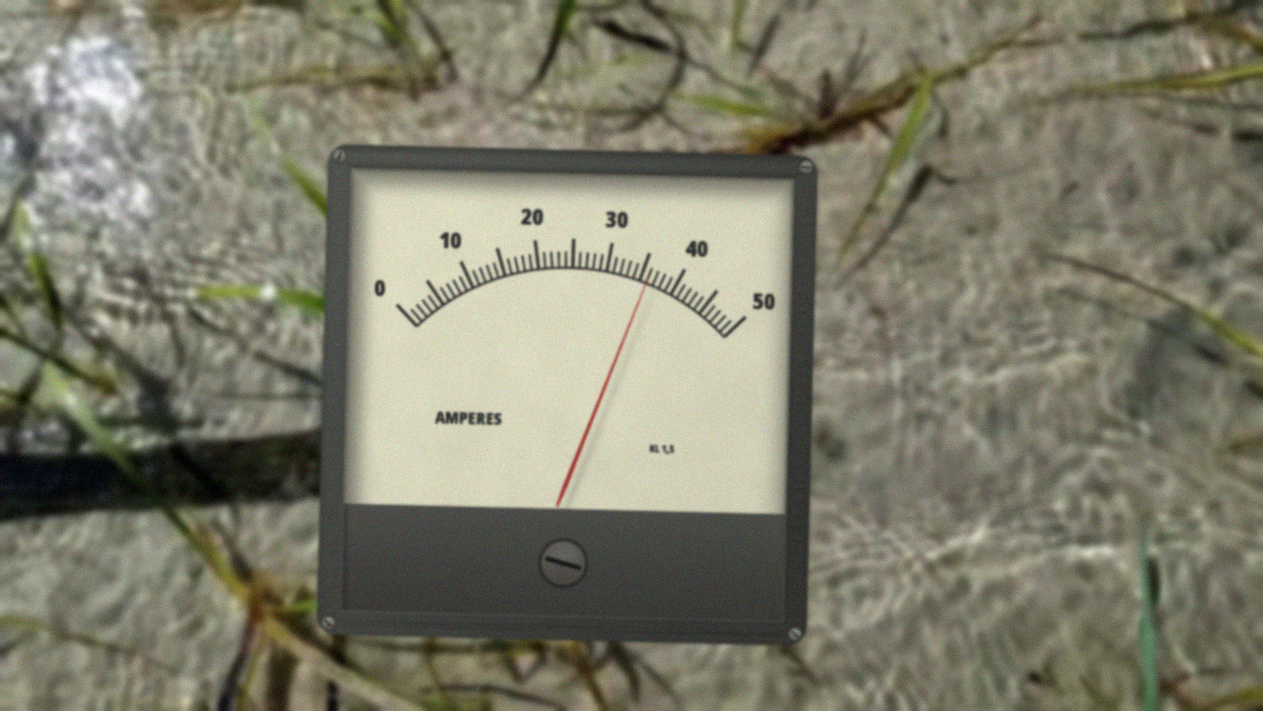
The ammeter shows value=36 unit=A
